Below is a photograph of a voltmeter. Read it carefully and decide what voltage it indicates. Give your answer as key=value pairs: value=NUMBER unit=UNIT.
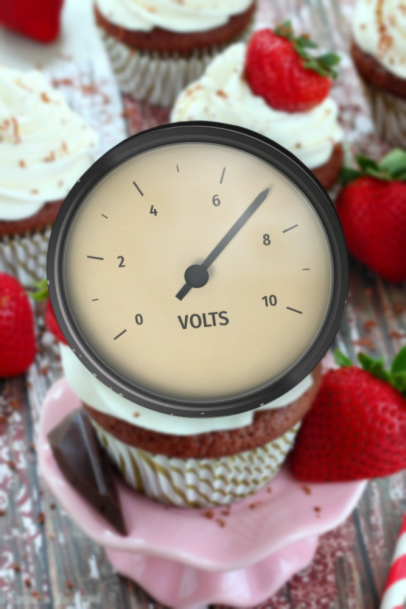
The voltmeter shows value=7 unit=V
